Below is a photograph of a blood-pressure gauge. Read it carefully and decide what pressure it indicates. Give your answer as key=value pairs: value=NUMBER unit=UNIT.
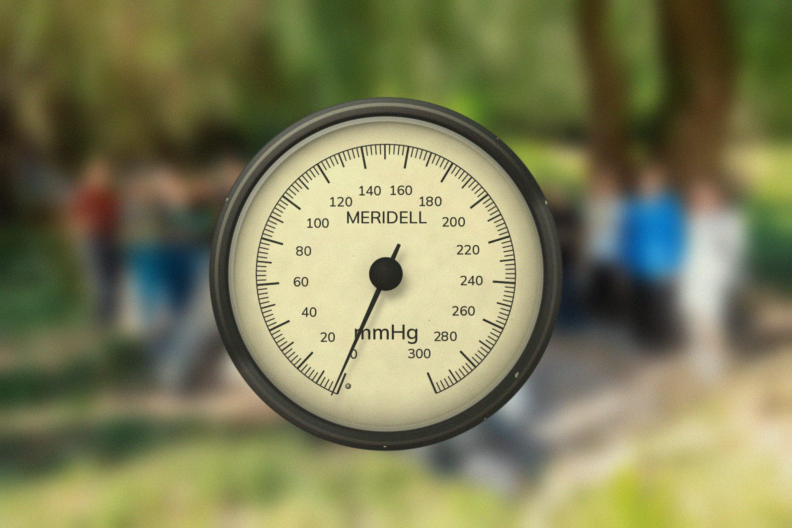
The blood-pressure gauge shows value=2 unit=mmHg
